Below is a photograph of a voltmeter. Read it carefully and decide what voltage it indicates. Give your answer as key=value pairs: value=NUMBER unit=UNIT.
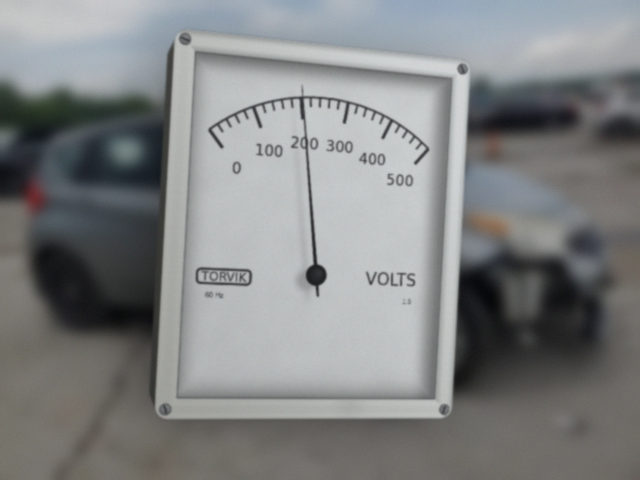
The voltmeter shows value=200 unit=V
